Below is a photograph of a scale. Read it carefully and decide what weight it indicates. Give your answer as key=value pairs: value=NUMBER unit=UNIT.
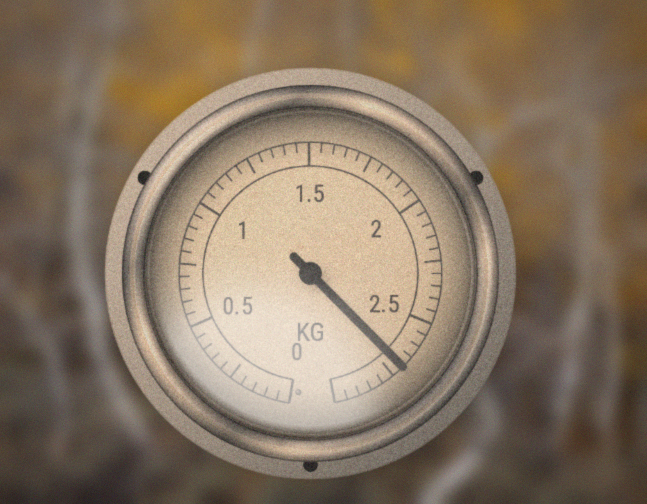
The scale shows value=2.7 unit=kg
